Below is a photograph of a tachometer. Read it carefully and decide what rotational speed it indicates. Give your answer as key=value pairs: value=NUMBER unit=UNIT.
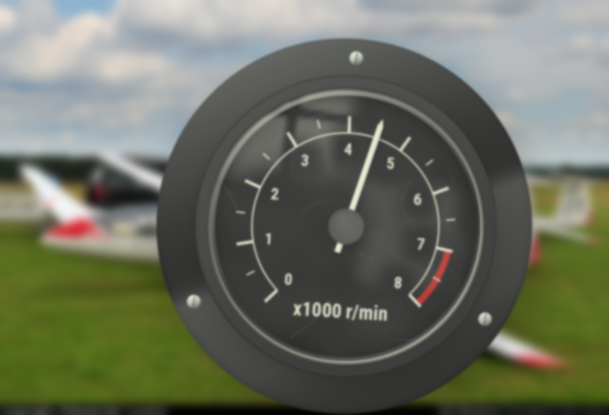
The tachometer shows value=4500 unit=rpm
